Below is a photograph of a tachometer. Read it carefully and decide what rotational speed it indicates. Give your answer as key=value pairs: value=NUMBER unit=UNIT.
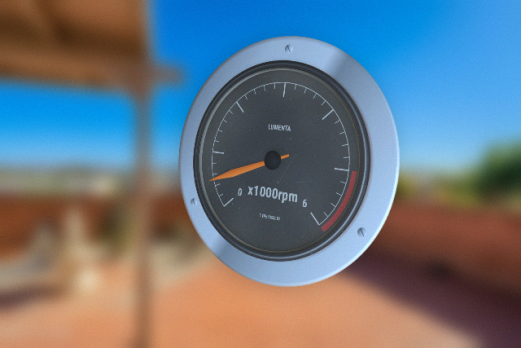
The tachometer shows value=500 unit=rpm
